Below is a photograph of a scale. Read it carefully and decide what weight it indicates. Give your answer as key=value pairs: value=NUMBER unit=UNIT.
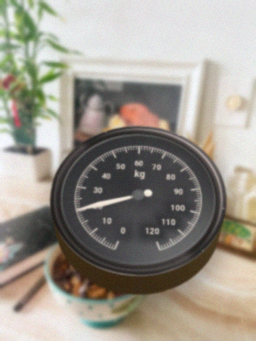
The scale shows value=20 unit=kg
